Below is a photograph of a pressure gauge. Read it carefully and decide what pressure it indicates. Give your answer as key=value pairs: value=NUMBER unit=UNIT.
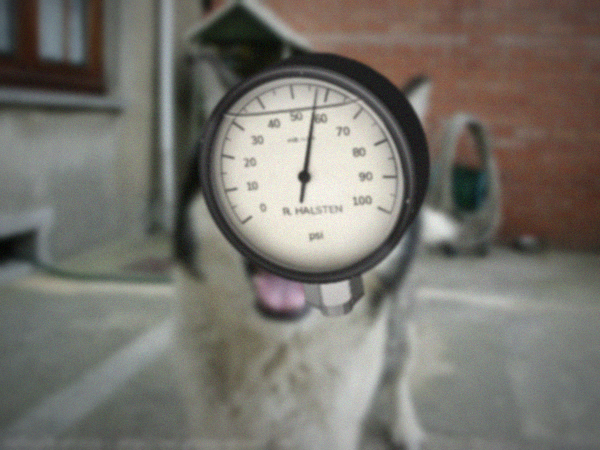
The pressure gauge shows value=57.5 unit=psi
